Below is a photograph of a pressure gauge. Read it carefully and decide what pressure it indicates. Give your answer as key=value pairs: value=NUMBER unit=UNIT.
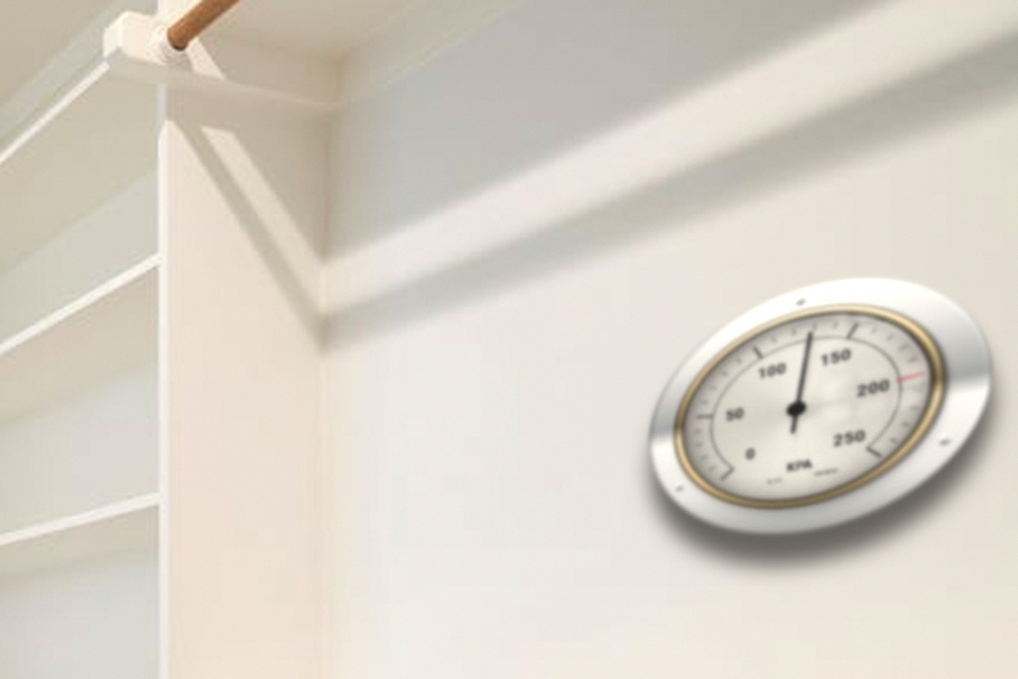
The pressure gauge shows value=130 unit=kPa
